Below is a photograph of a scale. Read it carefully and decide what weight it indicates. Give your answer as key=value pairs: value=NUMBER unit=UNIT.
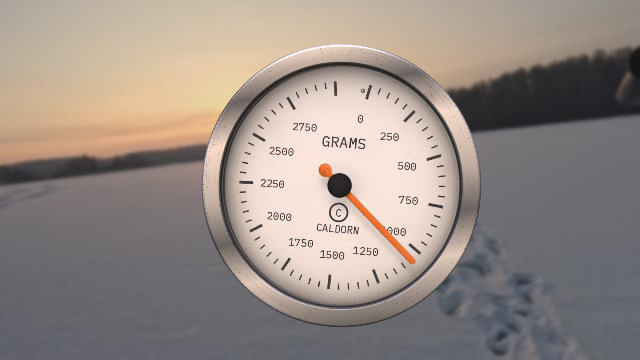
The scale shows value=1050 unit=g
